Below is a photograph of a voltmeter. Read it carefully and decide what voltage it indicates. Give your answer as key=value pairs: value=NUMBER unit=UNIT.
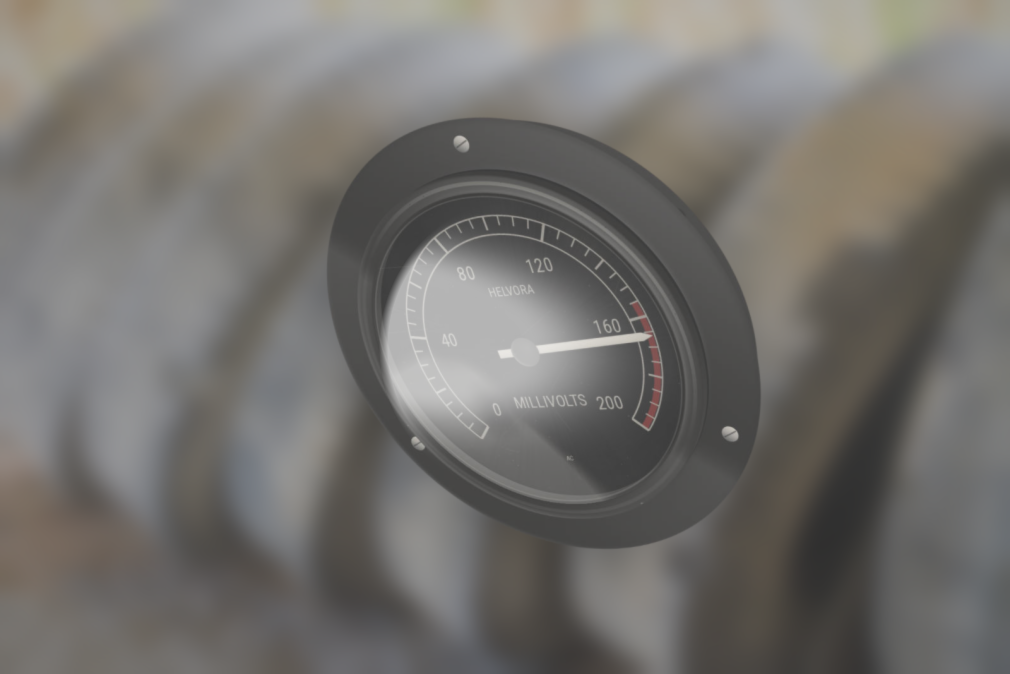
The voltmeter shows value=165 unit=mV
